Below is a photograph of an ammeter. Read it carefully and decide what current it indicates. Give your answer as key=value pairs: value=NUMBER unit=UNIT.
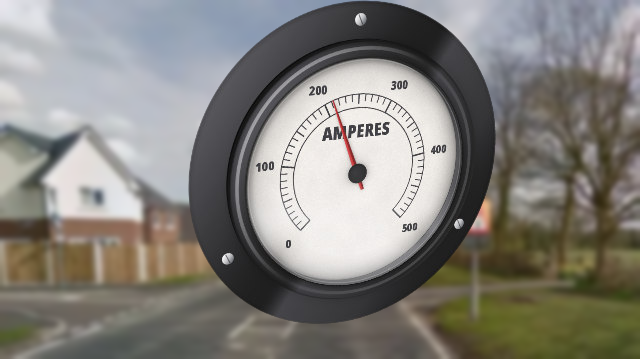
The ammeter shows value=210 unit=A
